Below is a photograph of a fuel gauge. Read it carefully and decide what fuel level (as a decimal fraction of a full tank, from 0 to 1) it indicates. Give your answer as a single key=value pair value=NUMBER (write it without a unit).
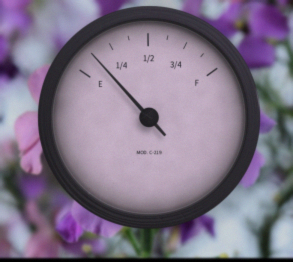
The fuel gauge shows value=0.125
